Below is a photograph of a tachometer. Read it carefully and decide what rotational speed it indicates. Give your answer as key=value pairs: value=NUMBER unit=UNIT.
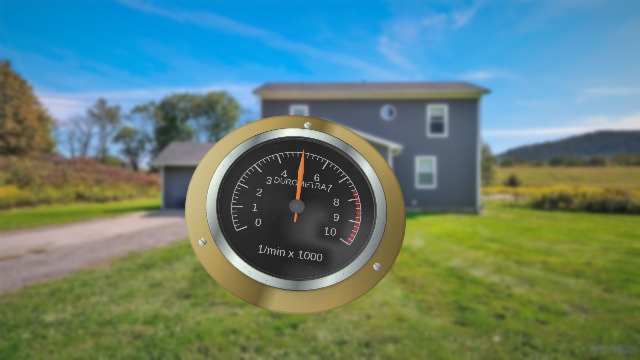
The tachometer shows value=5000 unit=rpm
